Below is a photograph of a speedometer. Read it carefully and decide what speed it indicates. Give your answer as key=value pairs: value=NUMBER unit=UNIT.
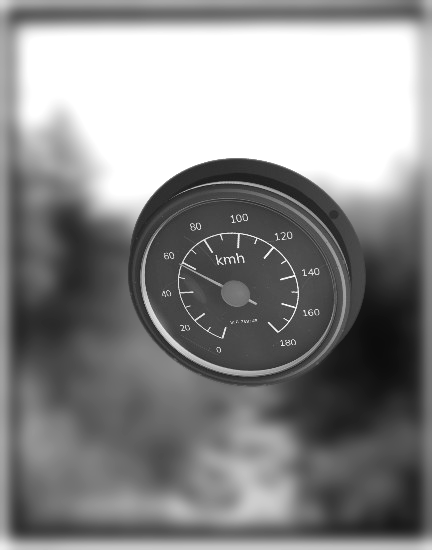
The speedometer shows value=60 unit=km/h
